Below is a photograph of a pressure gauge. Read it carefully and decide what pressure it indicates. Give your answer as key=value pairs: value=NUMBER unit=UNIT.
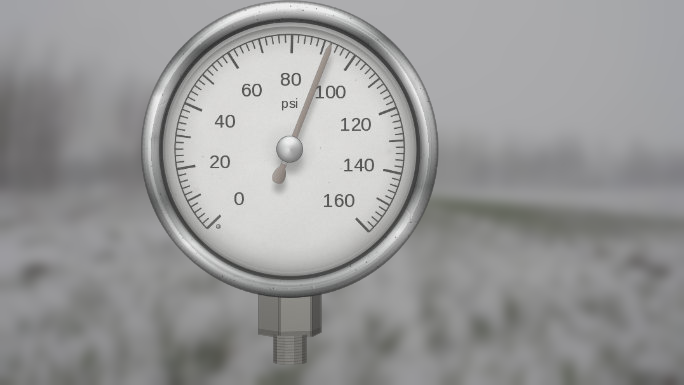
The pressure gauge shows value=92 unit=psi
